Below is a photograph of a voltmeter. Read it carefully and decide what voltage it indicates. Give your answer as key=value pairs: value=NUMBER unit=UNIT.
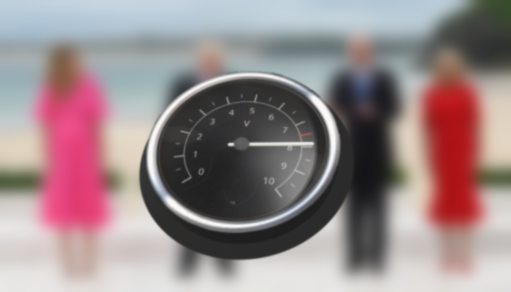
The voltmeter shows value=8 unit=V
